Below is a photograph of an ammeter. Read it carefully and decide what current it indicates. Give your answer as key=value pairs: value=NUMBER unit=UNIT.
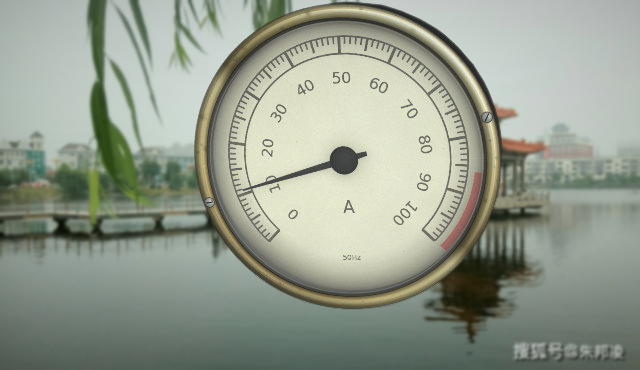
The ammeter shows value=11 unit=A
